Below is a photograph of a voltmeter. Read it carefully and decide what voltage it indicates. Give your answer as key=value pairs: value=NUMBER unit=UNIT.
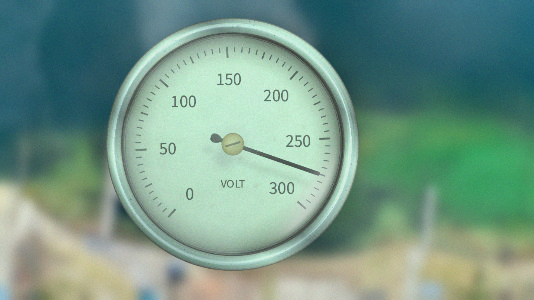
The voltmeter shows value=275 unit=V
